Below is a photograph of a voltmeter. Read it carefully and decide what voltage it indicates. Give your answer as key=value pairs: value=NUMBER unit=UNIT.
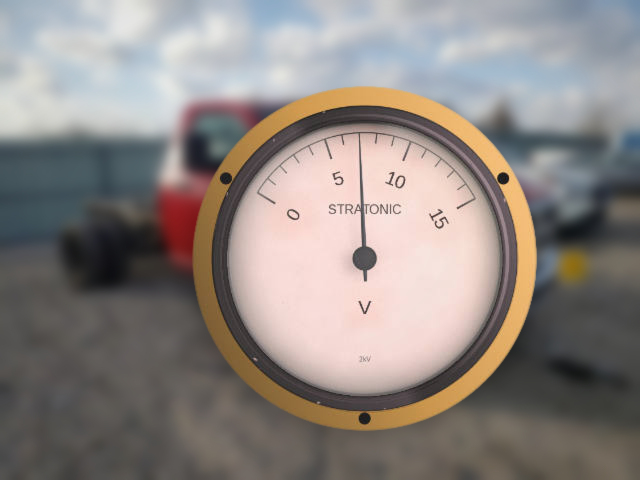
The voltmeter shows value=7 unit=V
